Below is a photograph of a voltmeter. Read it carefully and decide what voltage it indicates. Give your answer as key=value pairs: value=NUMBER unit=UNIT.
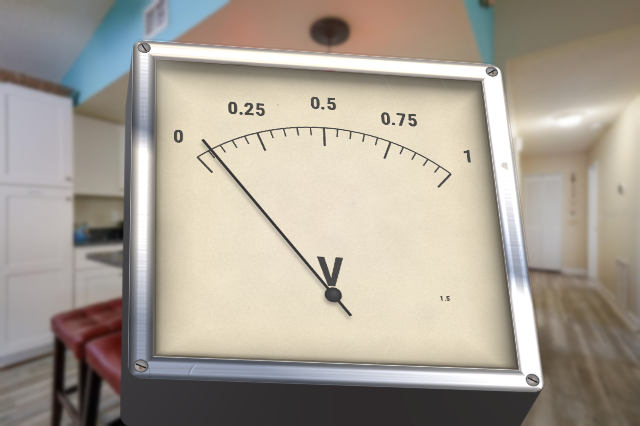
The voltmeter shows value=0.05 unit=V
